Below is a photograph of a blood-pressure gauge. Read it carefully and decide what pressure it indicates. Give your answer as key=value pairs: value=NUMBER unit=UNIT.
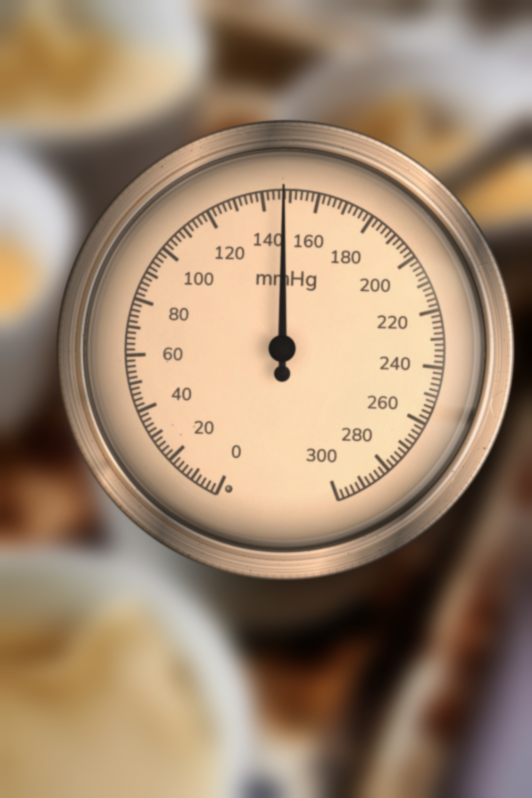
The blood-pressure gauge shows value=148 unit=mmHg
